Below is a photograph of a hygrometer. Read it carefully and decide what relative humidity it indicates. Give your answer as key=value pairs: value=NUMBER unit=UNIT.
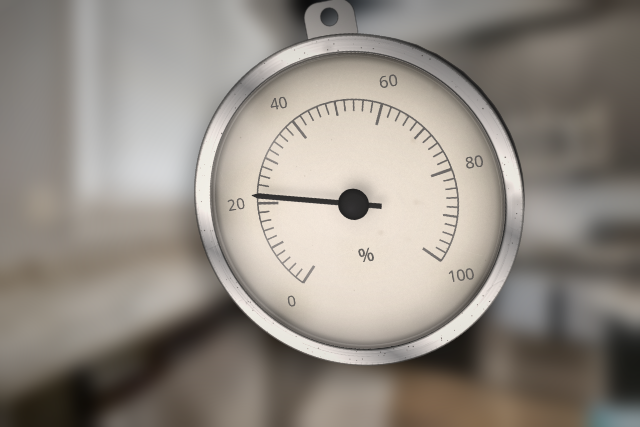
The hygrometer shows value=22 unit=%
